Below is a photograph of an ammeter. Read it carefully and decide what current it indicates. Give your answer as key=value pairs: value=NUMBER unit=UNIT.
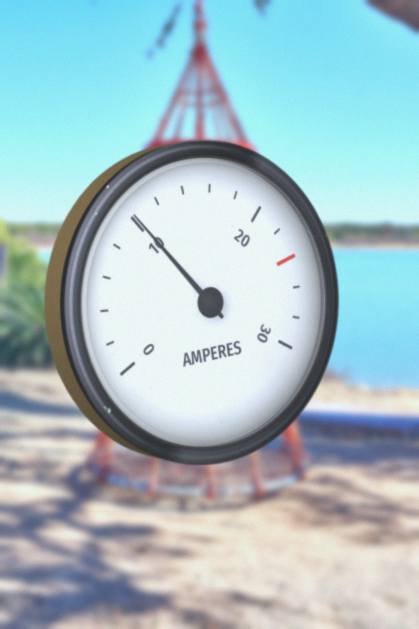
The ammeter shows value=10 unit=A
